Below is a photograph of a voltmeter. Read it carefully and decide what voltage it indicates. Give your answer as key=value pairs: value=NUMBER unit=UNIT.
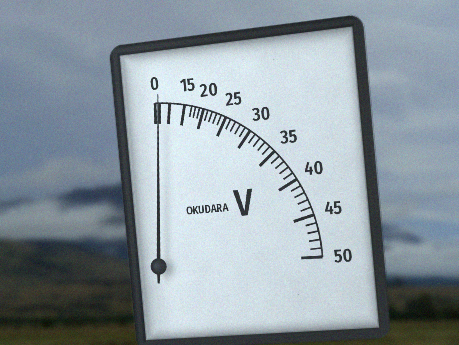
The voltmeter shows value=5 unit=V
